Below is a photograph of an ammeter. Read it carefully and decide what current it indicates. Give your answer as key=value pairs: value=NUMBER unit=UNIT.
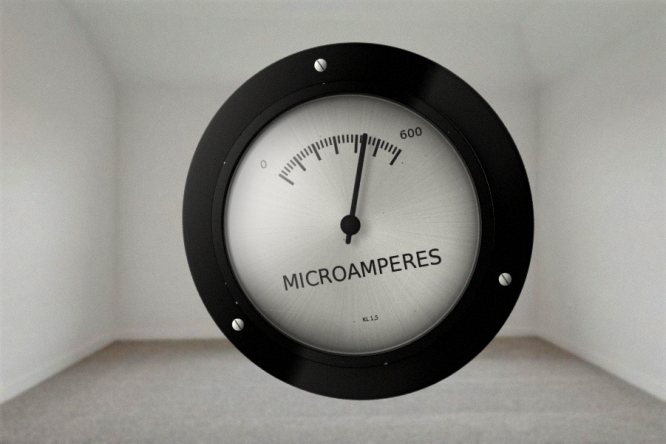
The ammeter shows value=440 unit=µA
